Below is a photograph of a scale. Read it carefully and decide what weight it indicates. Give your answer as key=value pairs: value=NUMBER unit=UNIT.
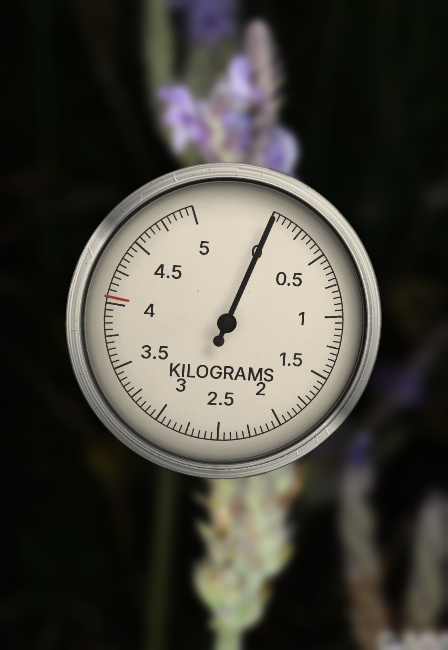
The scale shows value=0 unit=kg
